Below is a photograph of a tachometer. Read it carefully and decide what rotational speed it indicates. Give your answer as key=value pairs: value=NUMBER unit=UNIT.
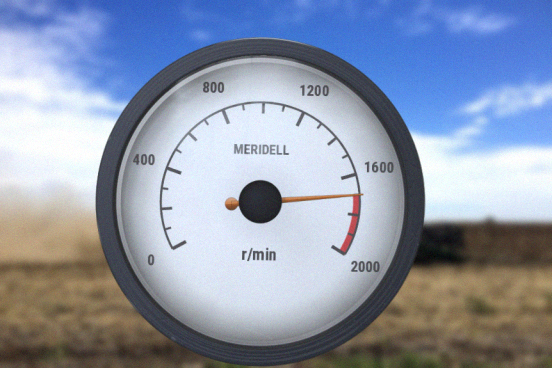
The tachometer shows value=1700 unit=rpm
